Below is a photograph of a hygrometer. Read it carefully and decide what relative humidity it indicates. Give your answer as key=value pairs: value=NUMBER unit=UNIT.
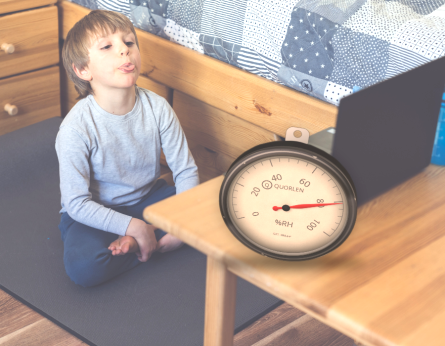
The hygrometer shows value=80 unit=%
